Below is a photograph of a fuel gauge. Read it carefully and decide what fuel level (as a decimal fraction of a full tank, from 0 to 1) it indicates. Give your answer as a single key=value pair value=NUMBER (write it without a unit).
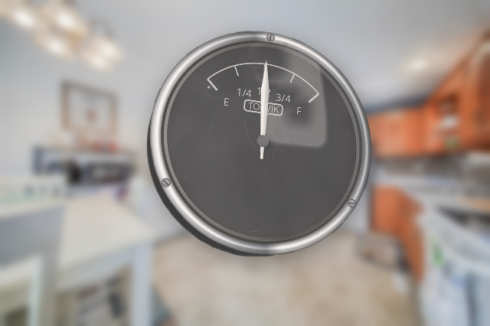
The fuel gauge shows value=0.5
